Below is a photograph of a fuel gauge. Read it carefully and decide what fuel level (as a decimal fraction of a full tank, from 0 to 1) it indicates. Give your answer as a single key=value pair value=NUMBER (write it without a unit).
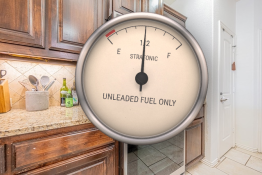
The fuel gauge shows value=0.5
